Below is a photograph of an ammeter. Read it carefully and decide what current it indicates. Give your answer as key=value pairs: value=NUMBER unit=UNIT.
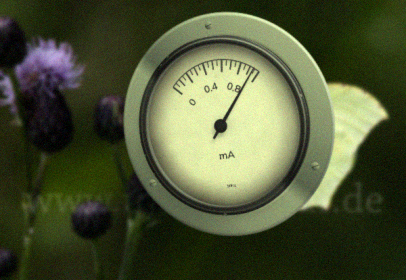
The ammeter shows value=0.95 unit=mA
